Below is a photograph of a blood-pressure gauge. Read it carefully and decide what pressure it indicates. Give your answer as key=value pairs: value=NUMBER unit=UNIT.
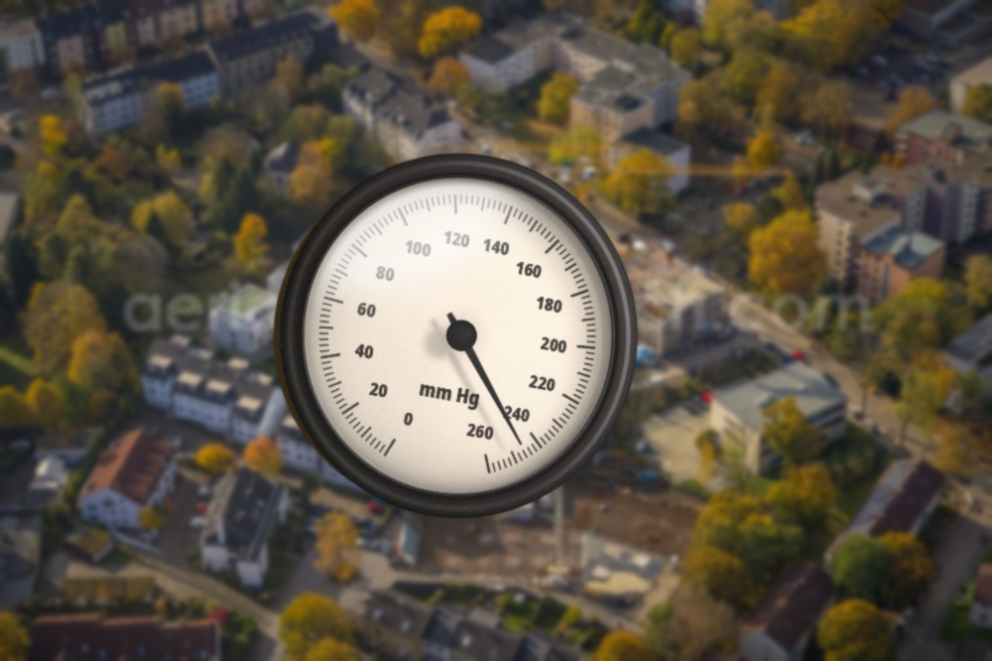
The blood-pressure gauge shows value=246 unit=mmHg
